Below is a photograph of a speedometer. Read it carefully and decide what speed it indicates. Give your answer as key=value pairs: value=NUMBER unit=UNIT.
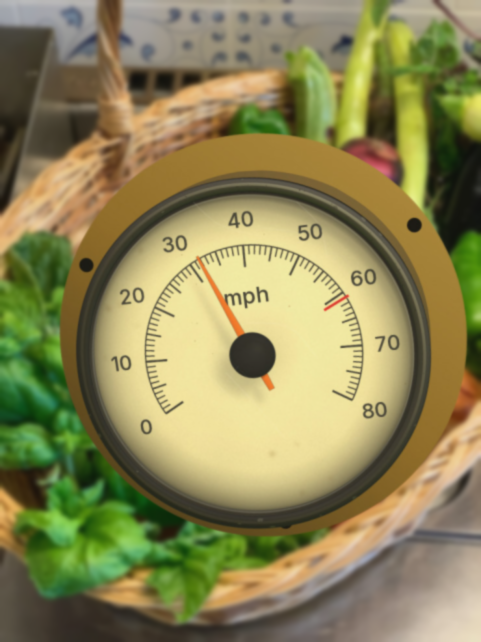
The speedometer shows value=32 unit=mph
